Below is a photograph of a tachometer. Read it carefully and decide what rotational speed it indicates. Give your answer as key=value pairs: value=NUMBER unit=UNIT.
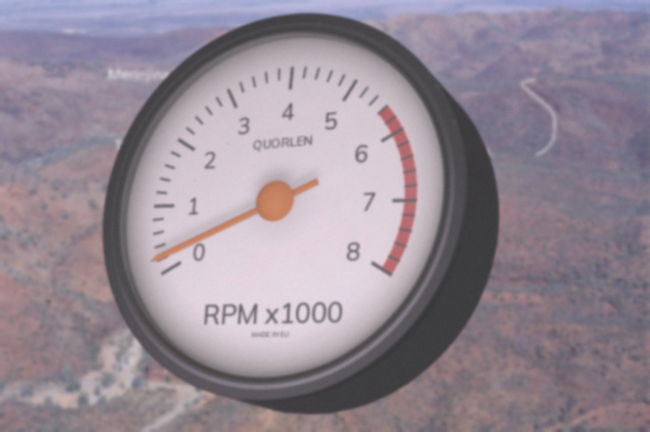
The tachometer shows value=200 unit=rpm
